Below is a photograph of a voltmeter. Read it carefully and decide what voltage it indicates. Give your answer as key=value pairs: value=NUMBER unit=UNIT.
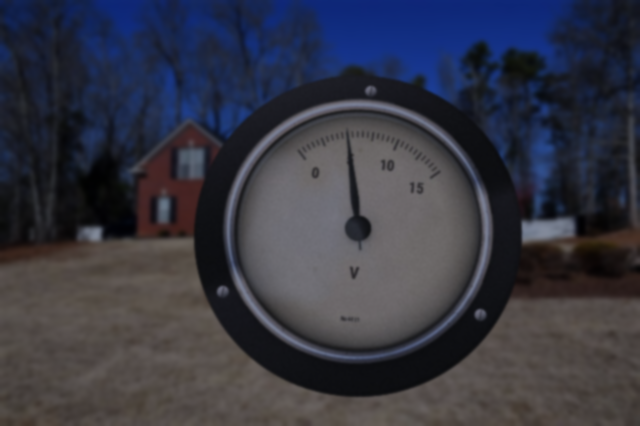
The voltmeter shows value=5 unit=V
